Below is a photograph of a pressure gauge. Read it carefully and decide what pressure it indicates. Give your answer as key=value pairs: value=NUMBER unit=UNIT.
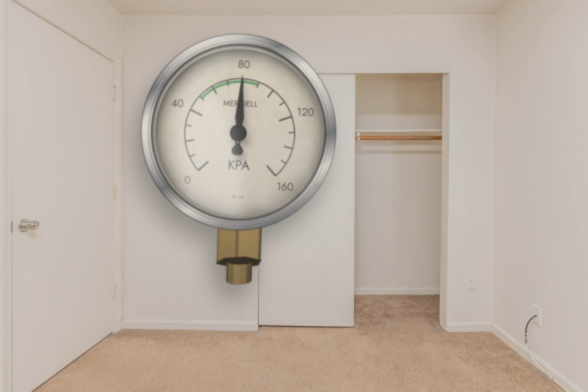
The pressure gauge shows value=80 unit=kPa
